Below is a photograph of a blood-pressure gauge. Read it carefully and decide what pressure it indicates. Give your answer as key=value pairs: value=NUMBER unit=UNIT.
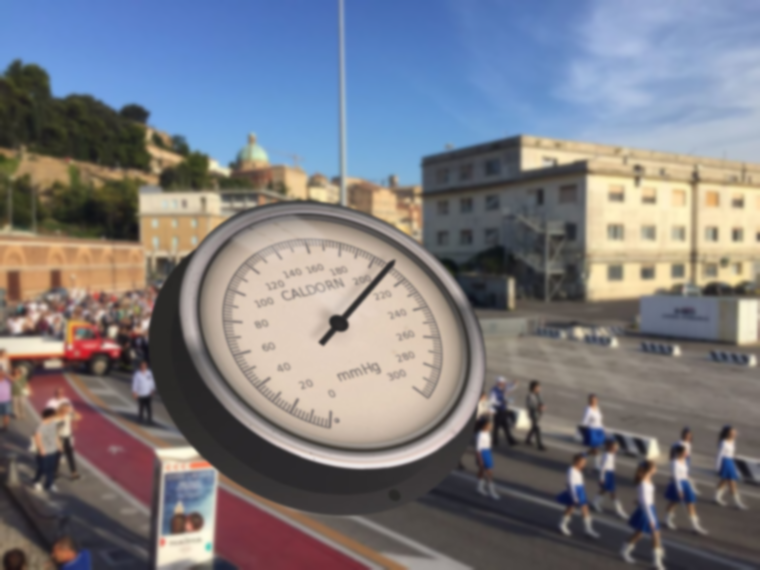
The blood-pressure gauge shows value=210 unit=mmHg
